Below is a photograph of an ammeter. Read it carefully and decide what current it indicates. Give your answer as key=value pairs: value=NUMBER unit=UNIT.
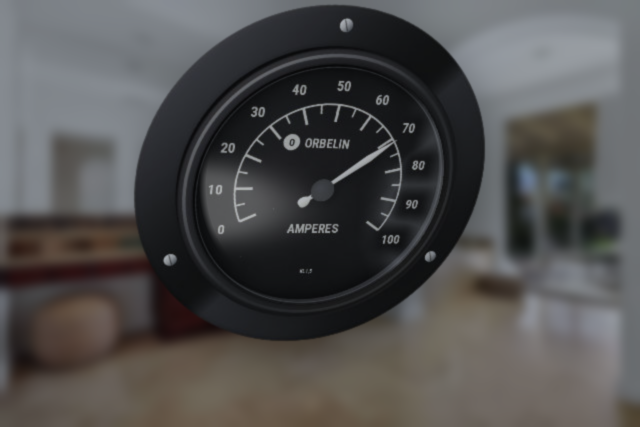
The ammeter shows value=70 unit=A
